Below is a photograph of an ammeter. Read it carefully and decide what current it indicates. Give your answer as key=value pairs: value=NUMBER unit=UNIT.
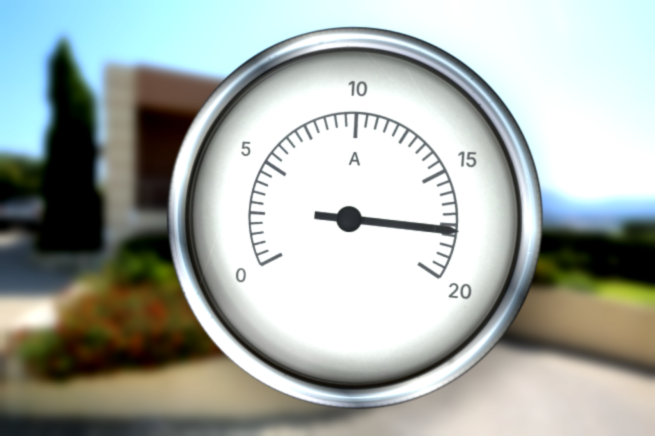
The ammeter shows value=17.75 unit=A
